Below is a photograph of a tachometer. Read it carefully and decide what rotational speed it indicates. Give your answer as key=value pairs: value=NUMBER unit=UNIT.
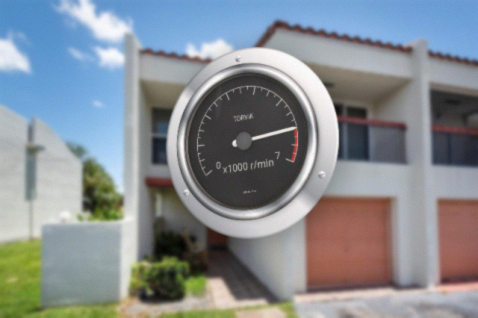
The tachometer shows value=6000 unit=rpm
